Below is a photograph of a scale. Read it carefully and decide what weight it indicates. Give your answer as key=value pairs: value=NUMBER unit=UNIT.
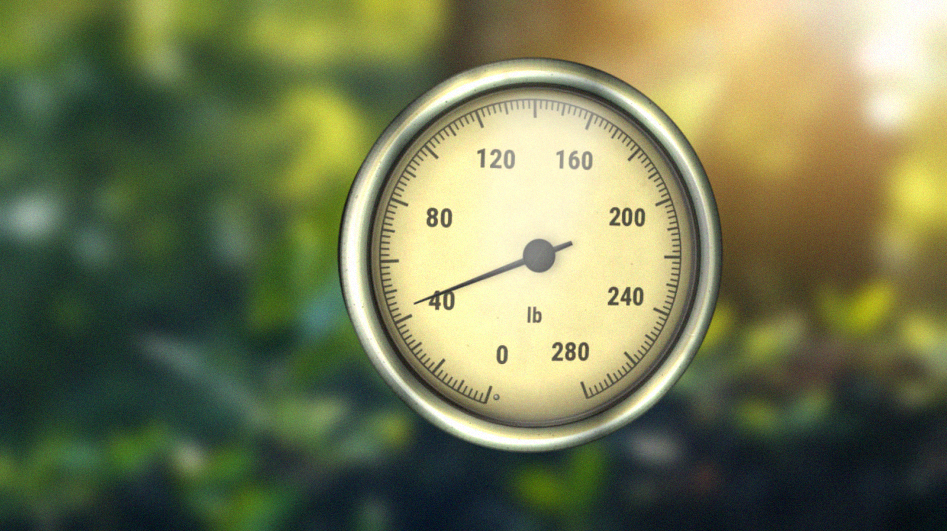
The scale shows value=44 unit=lb
